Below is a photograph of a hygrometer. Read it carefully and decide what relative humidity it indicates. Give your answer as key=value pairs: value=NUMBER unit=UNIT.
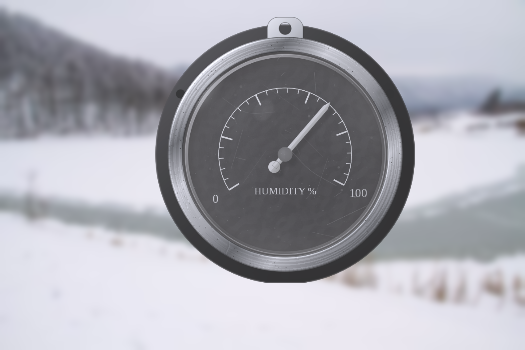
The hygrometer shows value=68 unit=%
